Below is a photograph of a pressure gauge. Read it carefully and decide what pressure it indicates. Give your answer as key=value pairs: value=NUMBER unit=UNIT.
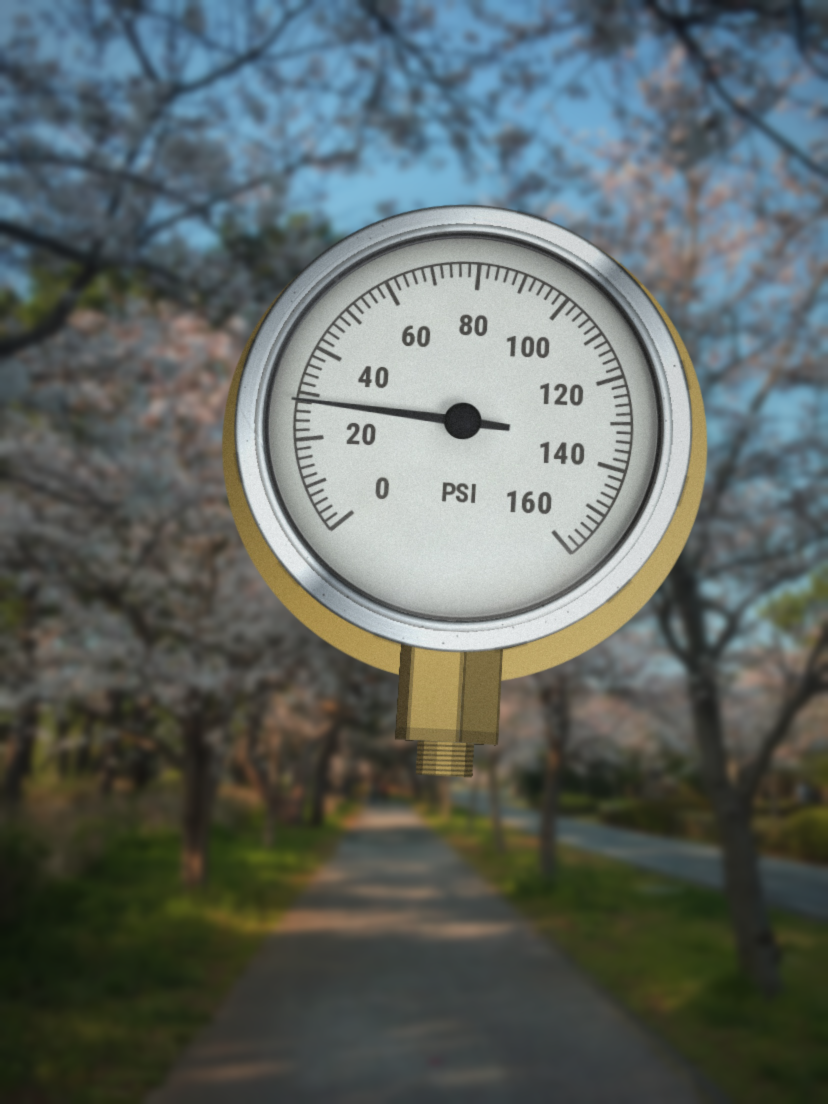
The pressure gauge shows value=28 unit=psi
